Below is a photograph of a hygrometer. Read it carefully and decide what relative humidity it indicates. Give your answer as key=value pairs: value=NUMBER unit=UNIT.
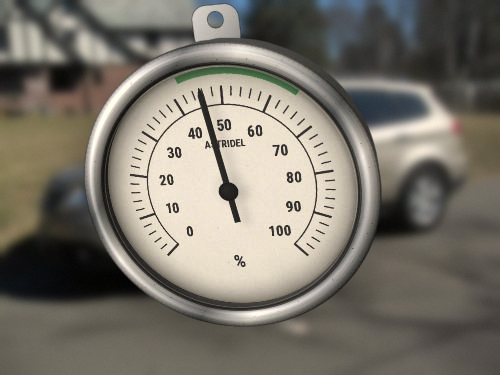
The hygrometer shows value=46 unit=%
